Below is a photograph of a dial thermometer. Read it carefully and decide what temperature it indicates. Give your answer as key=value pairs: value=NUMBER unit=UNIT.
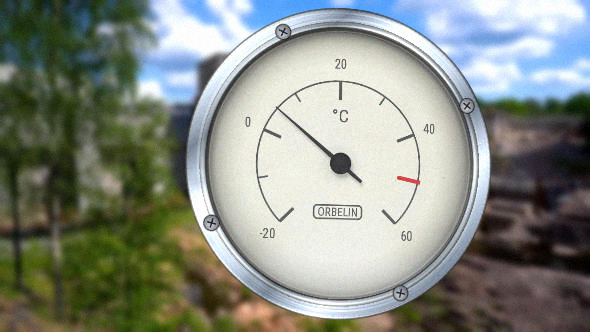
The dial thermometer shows value=5 unit=°C
